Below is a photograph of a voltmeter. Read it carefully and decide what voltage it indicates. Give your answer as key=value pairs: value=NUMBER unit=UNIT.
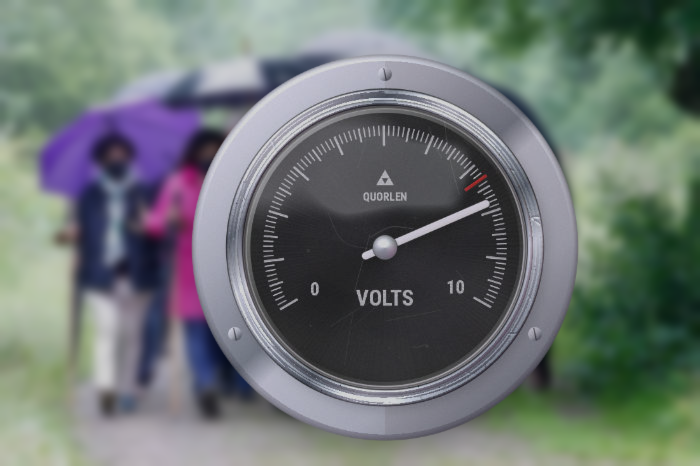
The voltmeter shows value=7.8 unit=V
